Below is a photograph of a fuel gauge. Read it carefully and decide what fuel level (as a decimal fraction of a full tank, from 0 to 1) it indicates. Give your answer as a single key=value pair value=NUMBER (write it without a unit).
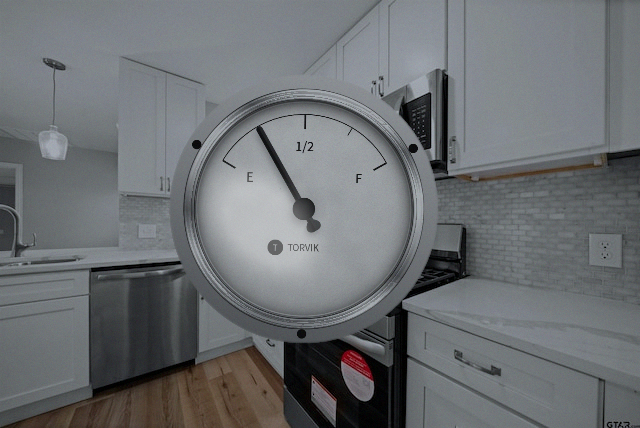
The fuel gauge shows value=0.25
